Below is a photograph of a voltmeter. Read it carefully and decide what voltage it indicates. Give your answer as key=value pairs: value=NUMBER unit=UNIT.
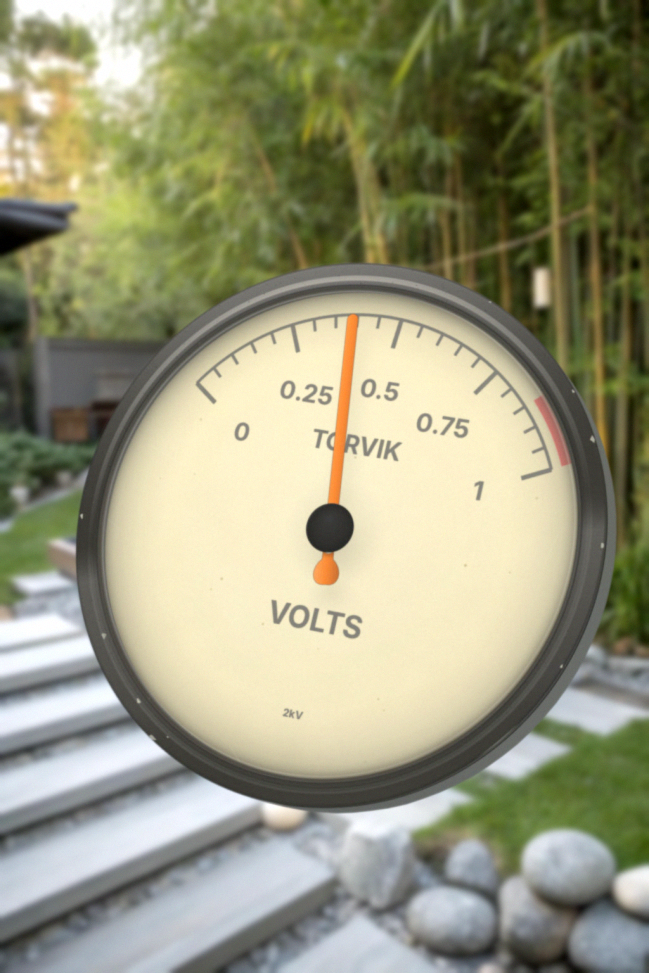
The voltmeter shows value=0.4 unit=V
